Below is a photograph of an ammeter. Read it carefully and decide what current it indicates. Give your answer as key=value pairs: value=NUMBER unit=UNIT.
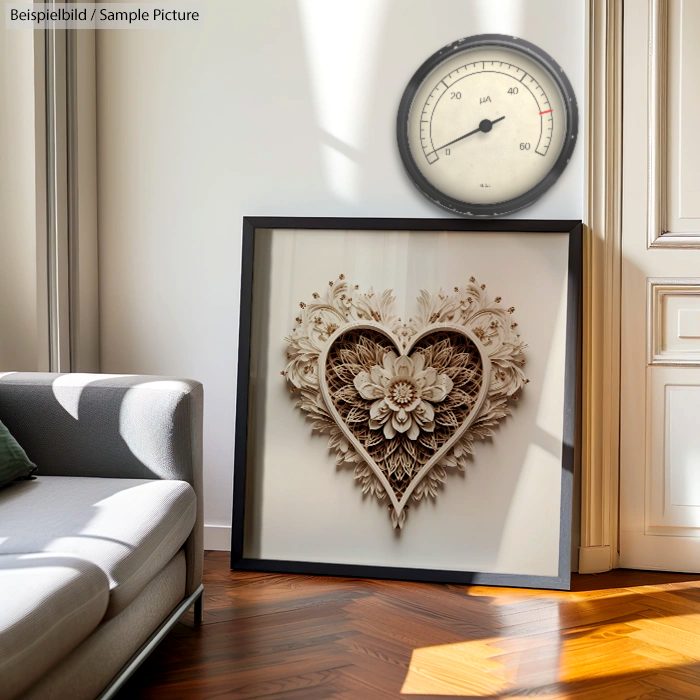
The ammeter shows value=2 unit=µA
